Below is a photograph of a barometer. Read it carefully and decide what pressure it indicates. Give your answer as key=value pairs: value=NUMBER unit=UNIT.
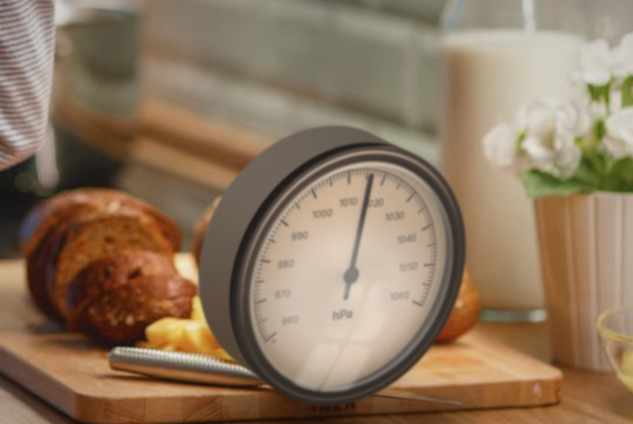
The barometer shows value=1015 unit=hPa
